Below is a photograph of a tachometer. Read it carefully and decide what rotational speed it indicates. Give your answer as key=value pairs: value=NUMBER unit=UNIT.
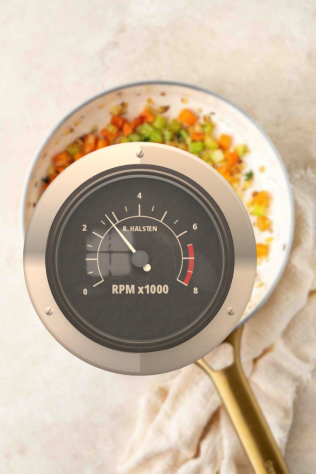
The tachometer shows value=2750 unit=rpm
